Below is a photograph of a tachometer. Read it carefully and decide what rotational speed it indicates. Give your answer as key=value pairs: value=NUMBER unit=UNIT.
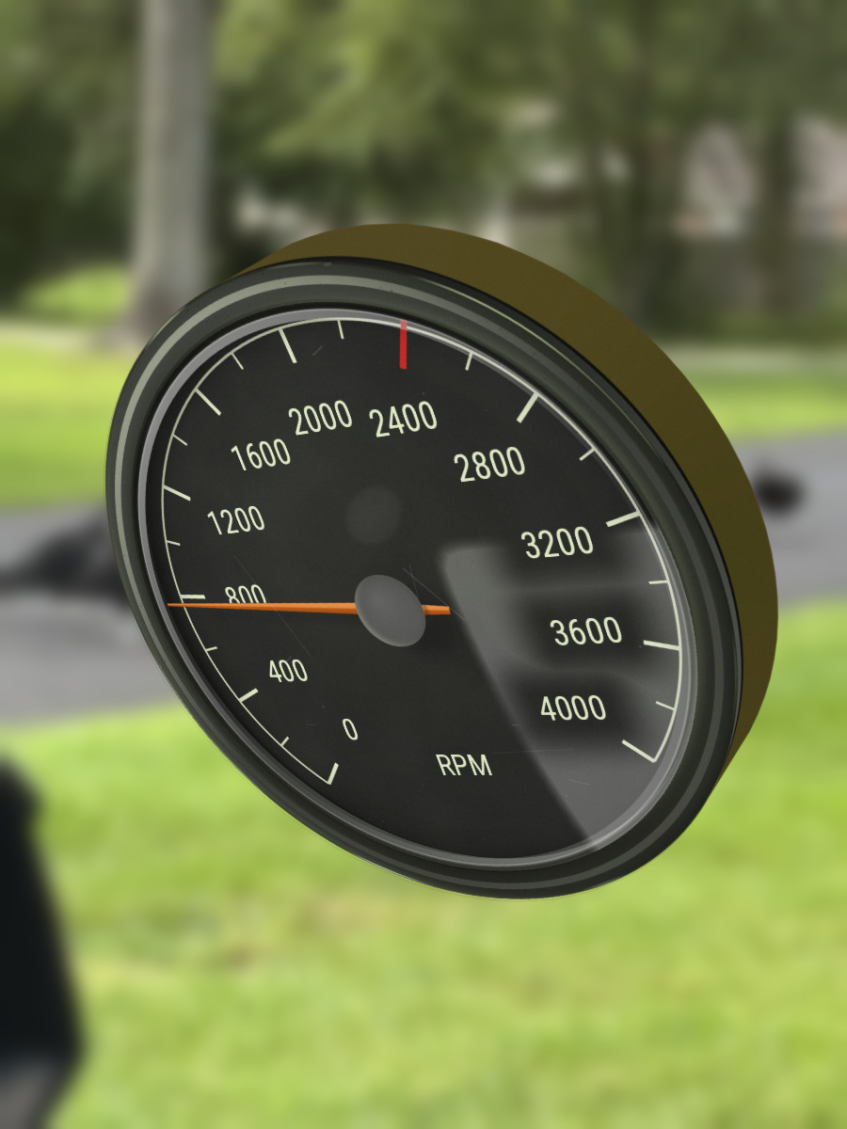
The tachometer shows value=800 unit=rpm
